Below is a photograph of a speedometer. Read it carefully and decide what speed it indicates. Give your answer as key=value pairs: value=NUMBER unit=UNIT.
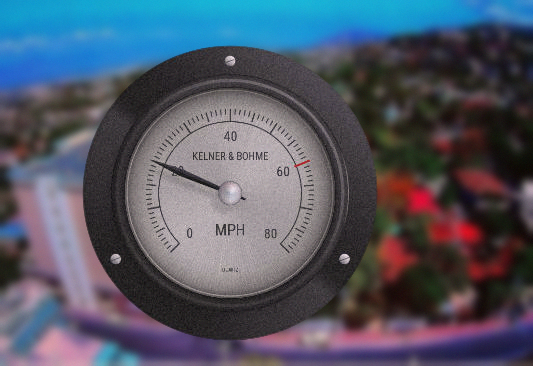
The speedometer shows value=20 unit=mph
